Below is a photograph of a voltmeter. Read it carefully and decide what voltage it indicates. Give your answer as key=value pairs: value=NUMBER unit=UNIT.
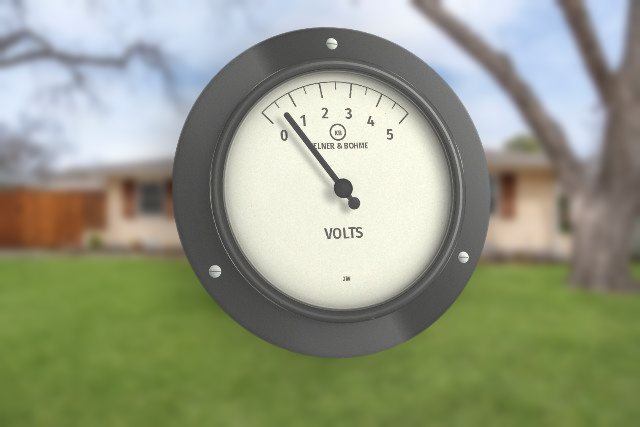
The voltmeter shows value=0.5 unit=V
